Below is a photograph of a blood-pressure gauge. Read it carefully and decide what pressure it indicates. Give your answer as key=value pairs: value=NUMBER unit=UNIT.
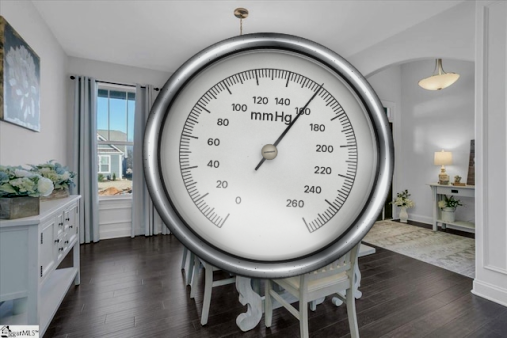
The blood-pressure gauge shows value=160 unit=mmHg
